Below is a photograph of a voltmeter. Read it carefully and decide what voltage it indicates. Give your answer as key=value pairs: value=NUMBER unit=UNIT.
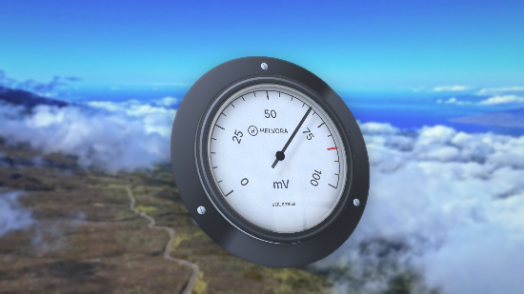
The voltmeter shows value=67.5 unit=mV
